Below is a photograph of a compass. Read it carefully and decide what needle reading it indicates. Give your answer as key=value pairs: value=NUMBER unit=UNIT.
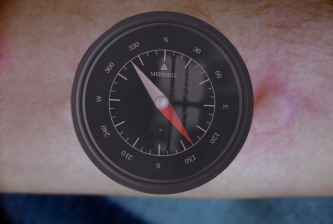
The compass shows value=140 unit=°
